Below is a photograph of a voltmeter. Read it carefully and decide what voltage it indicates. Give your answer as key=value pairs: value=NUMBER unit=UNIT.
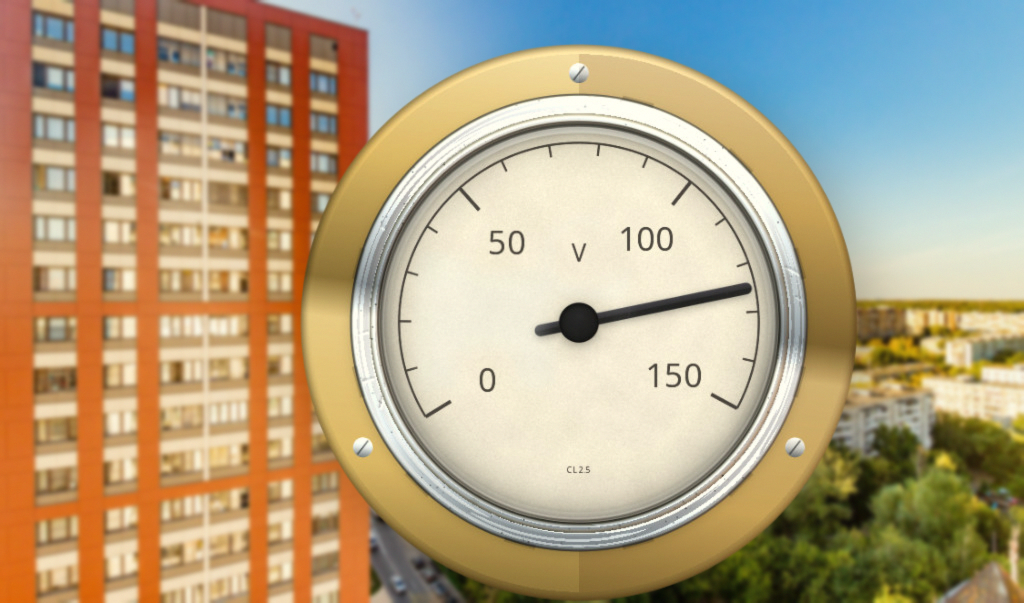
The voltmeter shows value=125 unit=V
